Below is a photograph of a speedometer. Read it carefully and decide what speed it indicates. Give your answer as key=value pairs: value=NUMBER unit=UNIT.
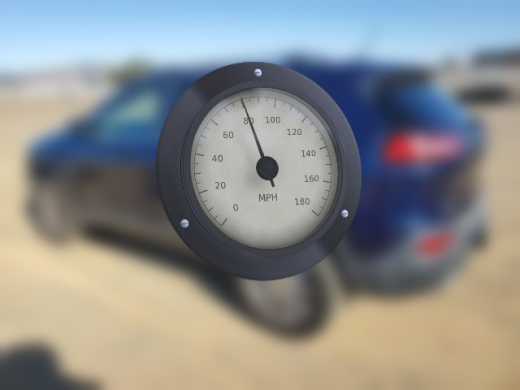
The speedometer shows value=80 unit=mph
